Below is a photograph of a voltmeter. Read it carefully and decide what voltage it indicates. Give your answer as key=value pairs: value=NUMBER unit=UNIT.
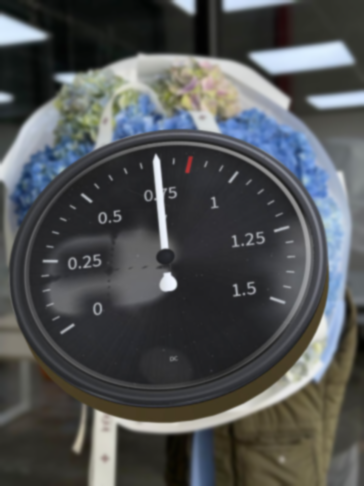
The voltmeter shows value=0.75 unit=V
